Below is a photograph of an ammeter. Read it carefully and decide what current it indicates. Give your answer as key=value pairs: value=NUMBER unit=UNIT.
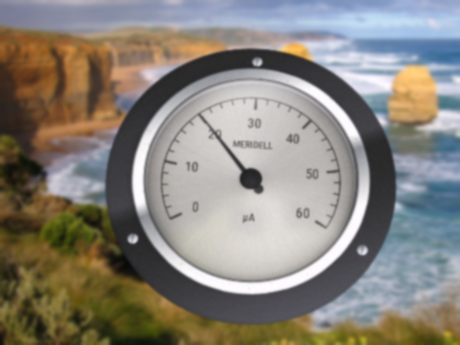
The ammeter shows value=20 unit=µA
